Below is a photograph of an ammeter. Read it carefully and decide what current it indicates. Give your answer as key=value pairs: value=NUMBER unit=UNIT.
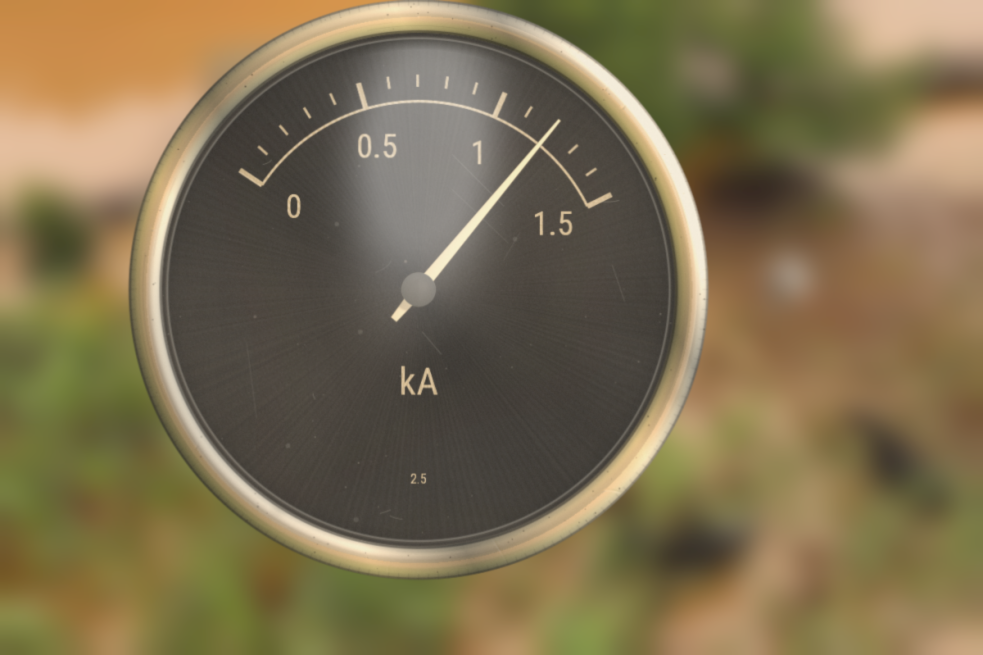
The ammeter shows value=1.2 unit=kA
